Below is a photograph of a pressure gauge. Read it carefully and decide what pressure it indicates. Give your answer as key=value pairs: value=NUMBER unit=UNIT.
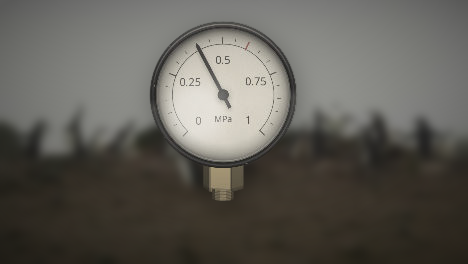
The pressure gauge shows value=0.4 unit=MPa
